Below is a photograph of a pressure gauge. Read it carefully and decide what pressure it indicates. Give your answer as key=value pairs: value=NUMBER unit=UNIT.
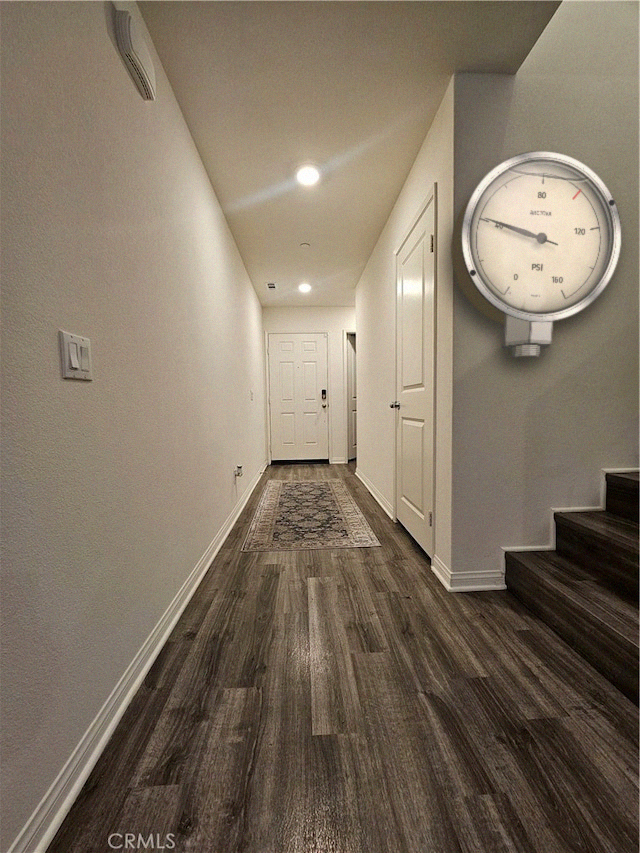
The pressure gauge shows value=40 unit=psi
